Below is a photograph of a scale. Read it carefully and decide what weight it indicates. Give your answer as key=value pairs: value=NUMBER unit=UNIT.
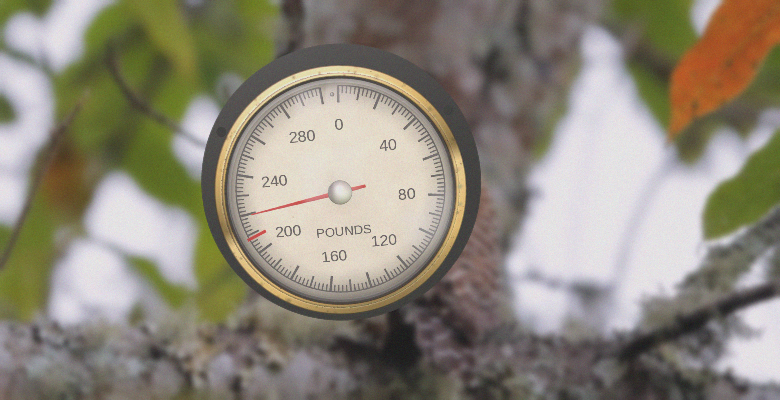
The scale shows value=220 unit=lb
